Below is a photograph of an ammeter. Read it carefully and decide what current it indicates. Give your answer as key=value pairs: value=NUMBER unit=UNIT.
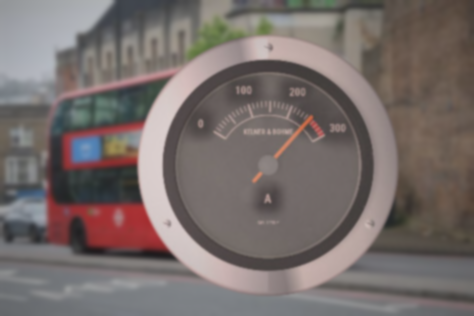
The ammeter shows value=250 unit=A
